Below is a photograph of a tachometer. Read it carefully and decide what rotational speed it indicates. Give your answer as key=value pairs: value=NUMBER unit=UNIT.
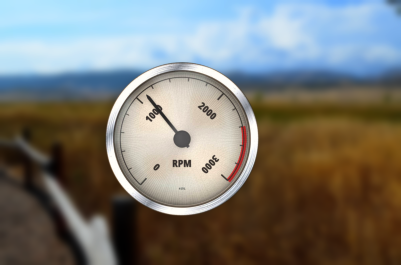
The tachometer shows value=1100 unit=rpm
